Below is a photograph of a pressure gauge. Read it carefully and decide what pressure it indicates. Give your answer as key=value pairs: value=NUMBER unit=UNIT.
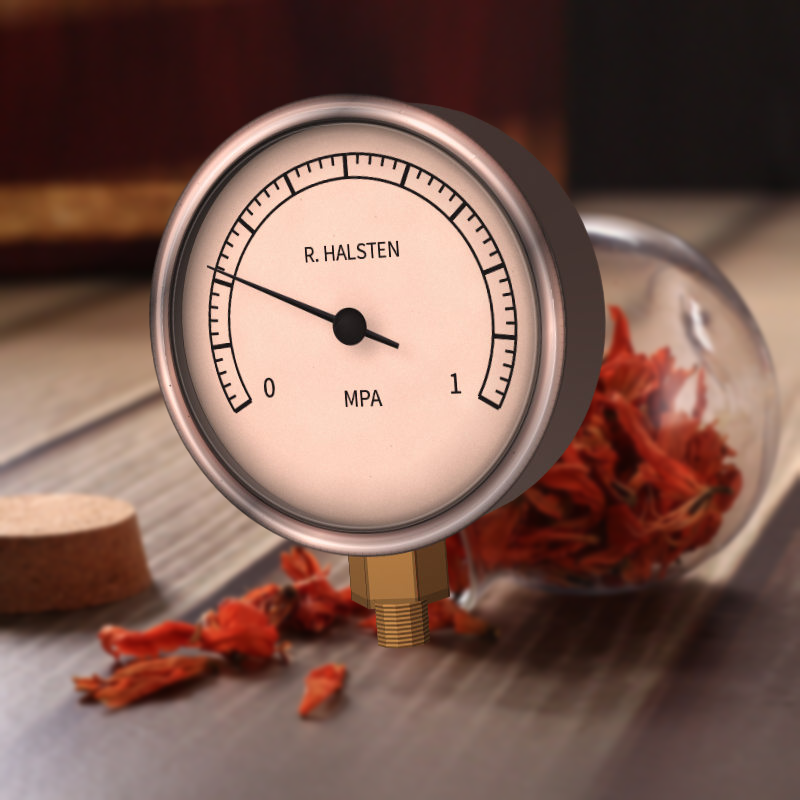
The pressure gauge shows value=0.22 unit=MPa
